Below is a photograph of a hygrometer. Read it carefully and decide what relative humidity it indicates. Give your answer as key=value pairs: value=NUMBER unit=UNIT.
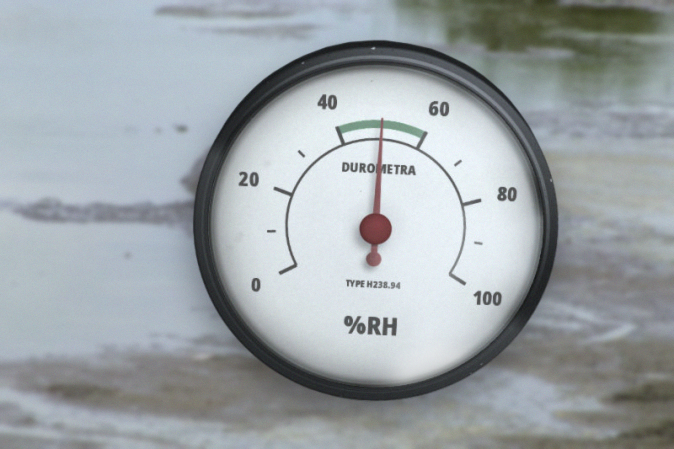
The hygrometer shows value=50 unit=%
